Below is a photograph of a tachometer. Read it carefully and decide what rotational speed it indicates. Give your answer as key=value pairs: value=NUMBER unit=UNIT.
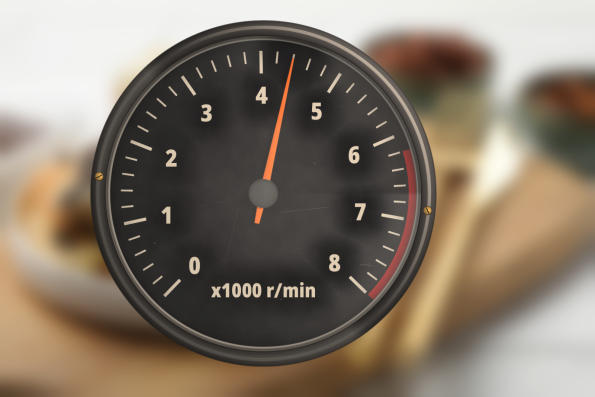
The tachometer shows value=4400 unit=rpm
